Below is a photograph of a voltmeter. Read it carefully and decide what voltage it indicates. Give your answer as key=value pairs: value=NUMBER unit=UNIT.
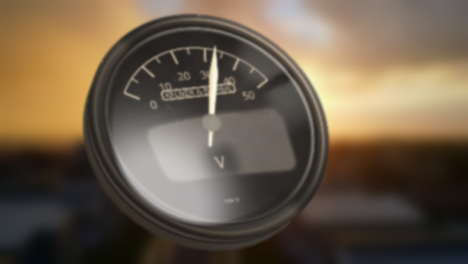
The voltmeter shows value=32.5 unit=V
